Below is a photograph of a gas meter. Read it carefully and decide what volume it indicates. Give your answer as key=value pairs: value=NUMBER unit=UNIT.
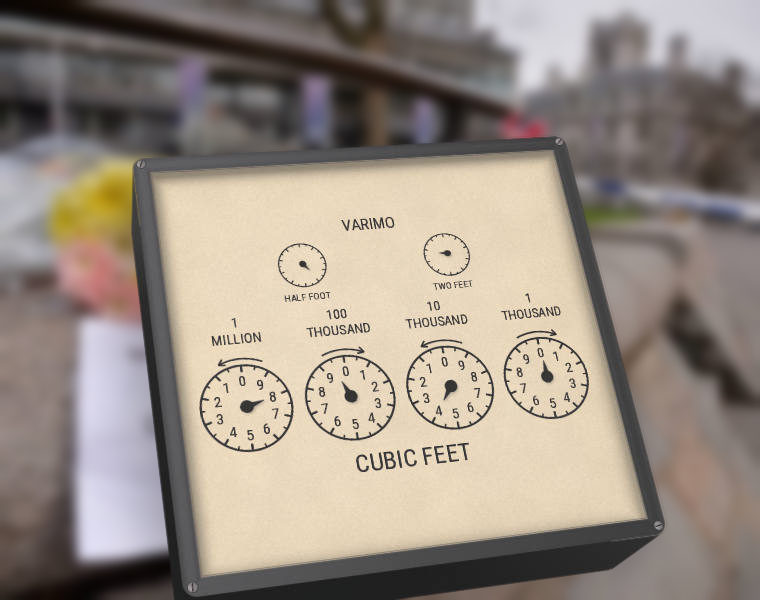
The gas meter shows value=794000 unit=ft³
